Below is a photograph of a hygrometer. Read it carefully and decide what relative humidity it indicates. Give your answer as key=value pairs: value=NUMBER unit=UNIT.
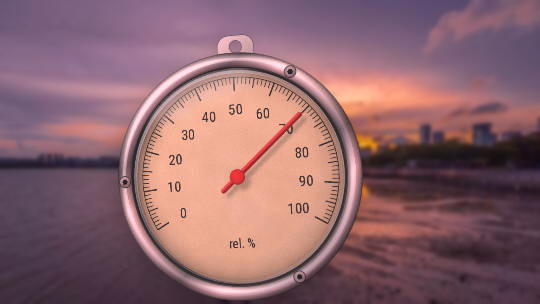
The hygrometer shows value=70 unit=%
